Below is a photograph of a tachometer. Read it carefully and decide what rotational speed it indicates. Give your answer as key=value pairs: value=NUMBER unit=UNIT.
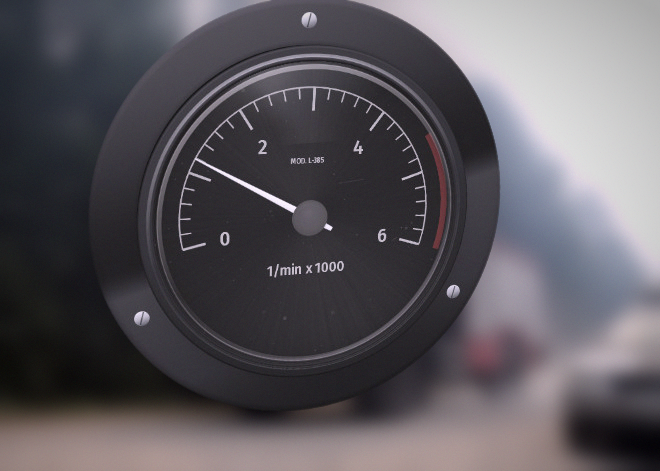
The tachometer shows value=1200 unit=rpm
